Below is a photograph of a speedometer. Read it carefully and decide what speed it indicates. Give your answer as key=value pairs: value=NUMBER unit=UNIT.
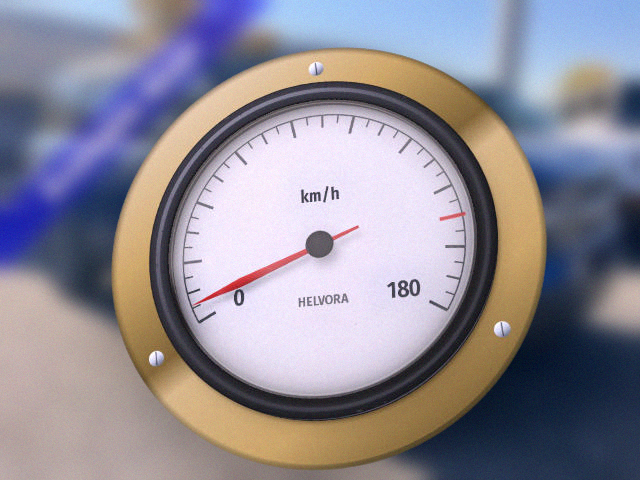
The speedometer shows value=5 unit=km/h
